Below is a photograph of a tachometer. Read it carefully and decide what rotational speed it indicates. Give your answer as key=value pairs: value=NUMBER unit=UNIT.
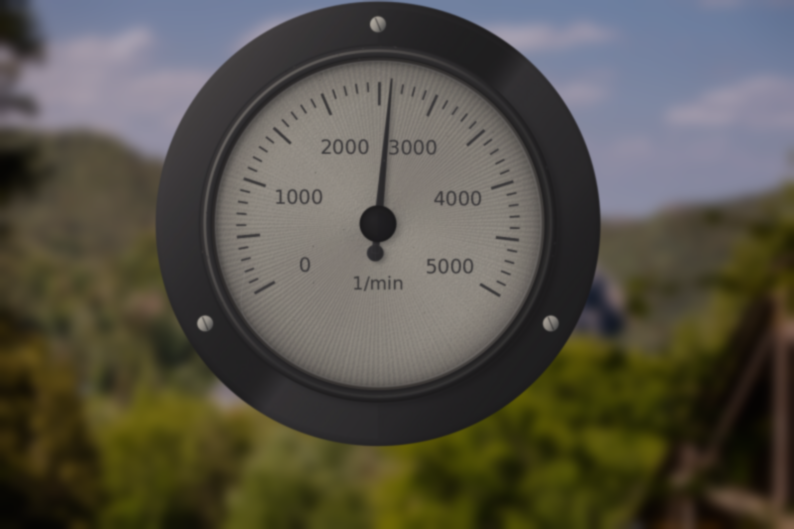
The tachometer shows value=2600 unit=rpm
